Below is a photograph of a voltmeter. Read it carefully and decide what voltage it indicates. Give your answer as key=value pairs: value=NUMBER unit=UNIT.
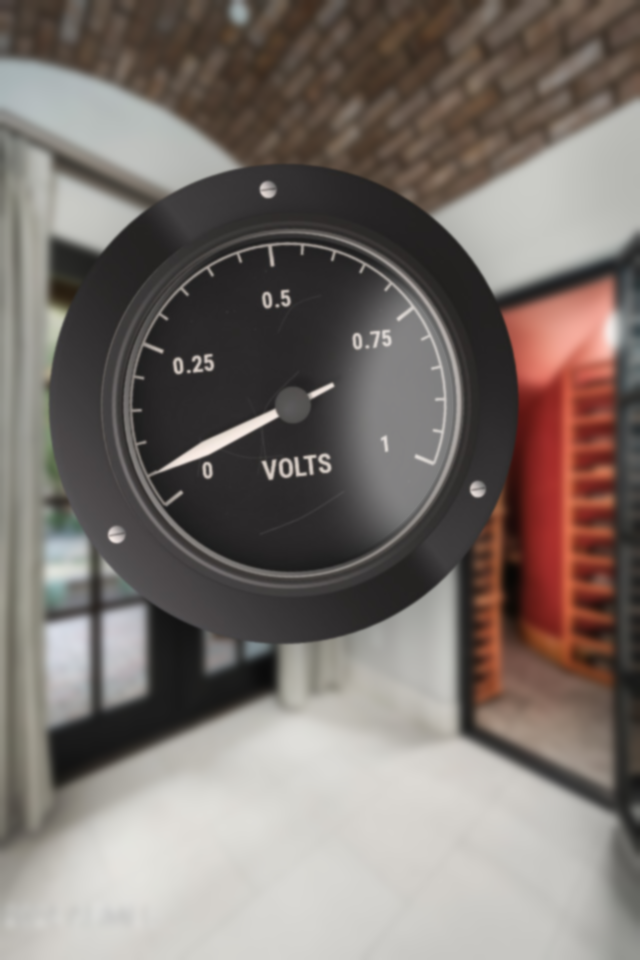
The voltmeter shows value=0.05 unit=V
